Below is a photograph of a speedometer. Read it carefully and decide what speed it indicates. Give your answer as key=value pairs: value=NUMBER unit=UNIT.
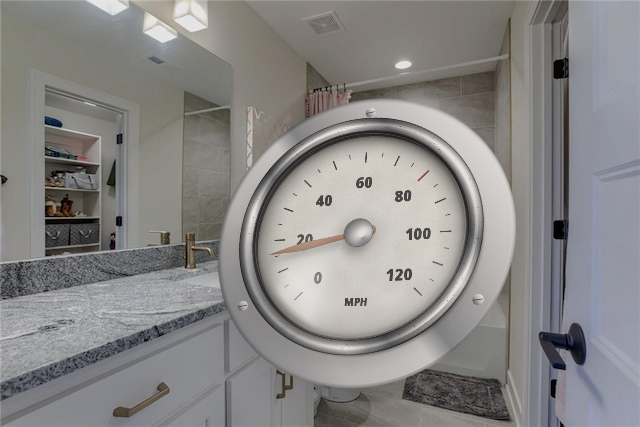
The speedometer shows value=15 unit=mph
